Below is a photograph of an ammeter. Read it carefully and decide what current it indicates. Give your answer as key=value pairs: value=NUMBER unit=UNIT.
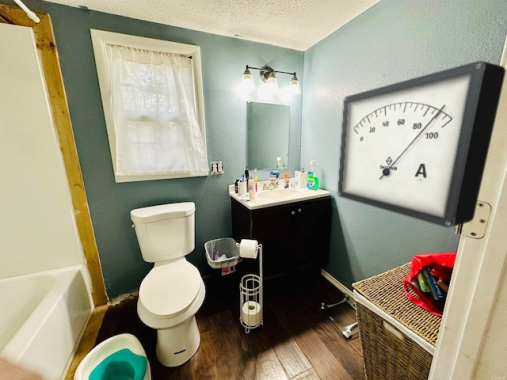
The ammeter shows value=90 unit=A
